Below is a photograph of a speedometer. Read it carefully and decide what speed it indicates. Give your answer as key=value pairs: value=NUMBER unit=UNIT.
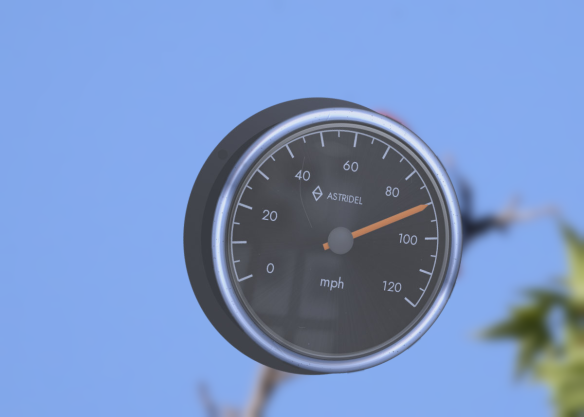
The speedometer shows value=90 unit=mph
